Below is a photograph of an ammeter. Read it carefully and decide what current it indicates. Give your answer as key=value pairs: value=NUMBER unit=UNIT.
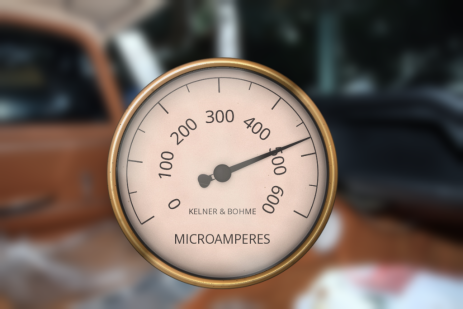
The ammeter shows value=475 unit=µA
